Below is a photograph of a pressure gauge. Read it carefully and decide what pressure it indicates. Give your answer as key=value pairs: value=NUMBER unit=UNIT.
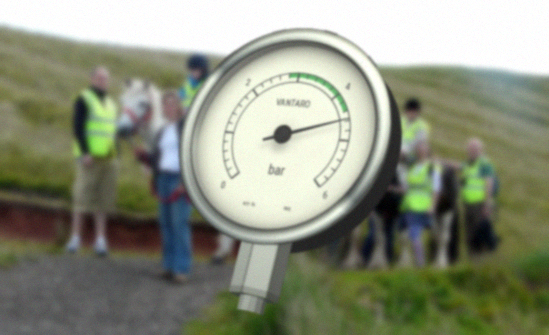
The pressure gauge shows value=4.6 unit=bar
